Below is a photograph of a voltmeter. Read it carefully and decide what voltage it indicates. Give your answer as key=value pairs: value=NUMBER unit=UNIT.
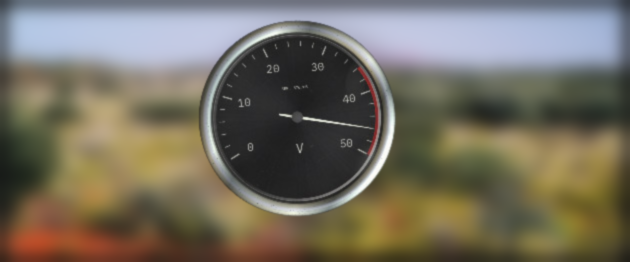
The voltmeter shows value=46 unit=V
